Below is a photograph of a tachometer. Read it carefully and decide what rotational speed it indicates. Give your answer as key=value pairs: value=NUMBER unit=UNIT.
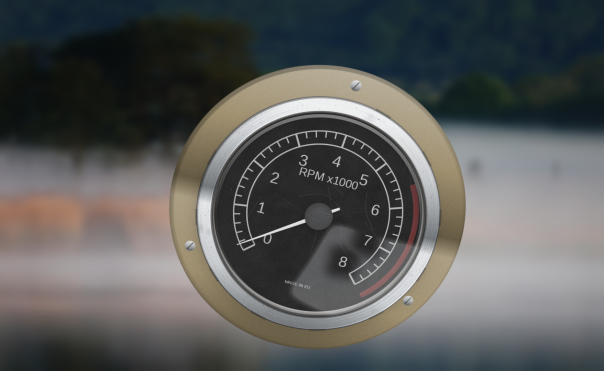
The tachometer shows value=200 unit=rpm
